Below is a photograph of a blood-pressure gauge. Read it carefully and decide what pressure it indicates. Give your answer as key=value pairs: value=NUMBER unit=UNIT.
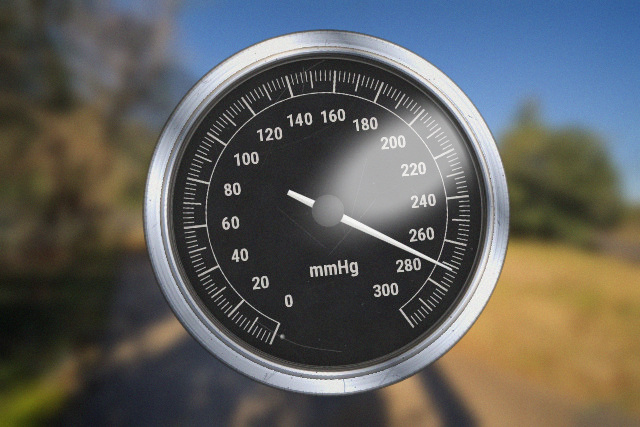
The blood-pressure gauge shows value=272 unit=mmHg
